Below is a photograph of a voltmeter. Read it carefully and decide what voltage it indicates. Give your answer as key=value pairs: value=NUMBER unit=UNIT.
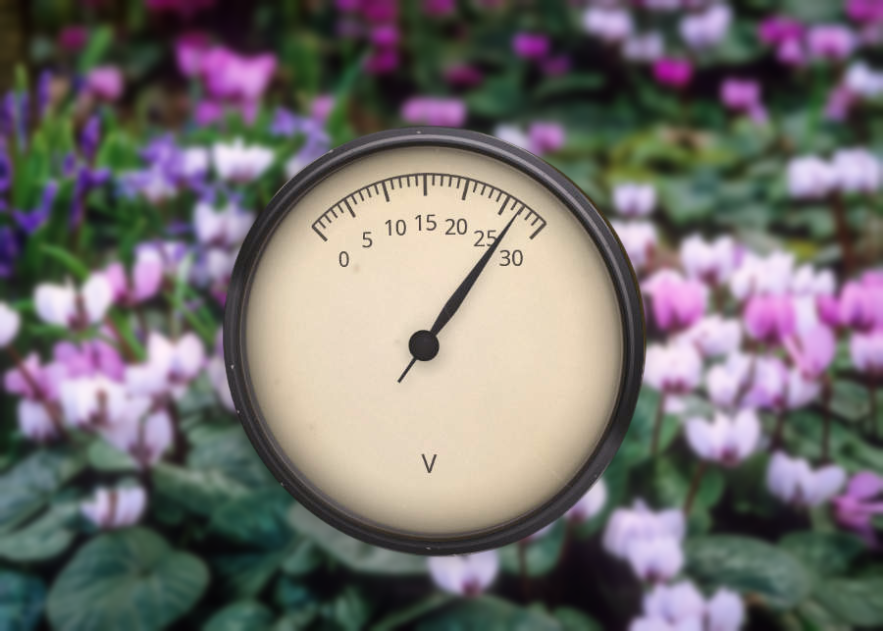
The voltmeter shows value=27 unit=V
